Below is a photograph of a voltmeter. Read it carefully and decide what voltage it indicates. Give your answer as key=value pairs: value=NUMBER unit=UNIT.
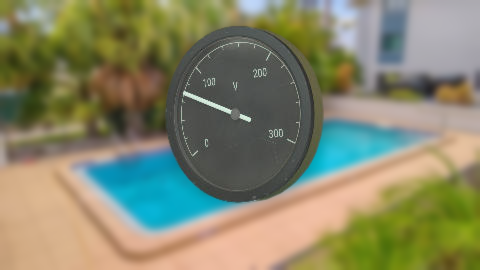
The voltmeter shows value=70 unit=V
